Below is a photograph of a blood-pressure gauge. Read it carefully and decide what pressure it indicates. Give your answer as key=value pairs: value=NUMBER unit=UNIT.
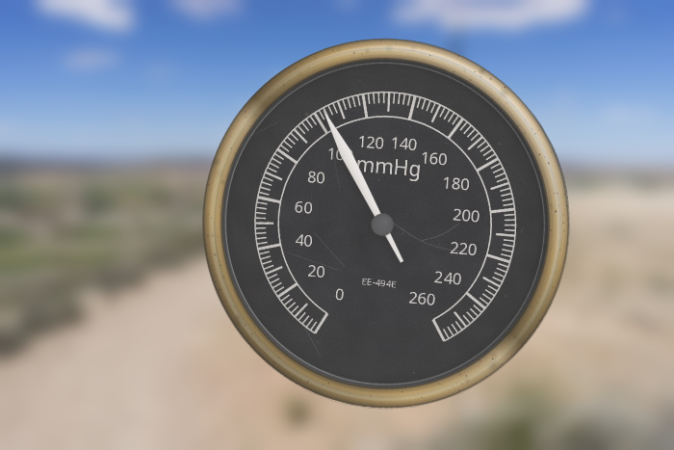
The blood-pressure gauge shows value=104 unit=mmHg
